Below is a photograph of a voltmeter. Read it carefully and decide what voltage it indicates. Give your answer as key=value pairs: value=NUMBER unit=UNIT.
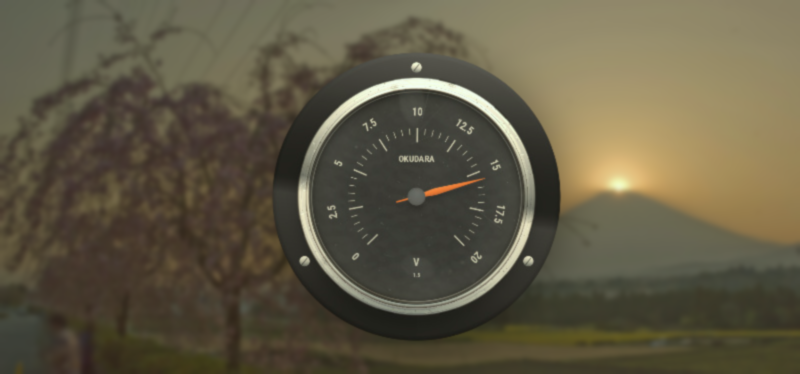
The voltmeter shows value=15.5 unit=V
